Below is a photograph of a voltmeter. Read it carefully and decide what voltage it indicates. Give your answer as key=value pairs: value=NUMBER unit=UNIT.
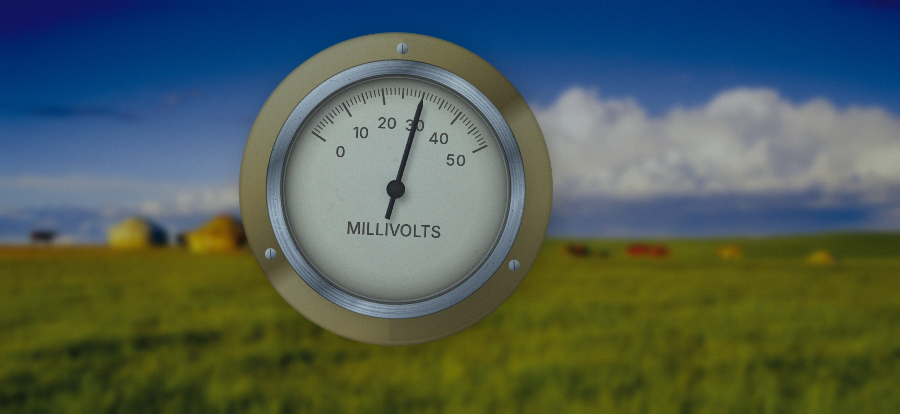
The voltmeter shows value=30 unit=mV
